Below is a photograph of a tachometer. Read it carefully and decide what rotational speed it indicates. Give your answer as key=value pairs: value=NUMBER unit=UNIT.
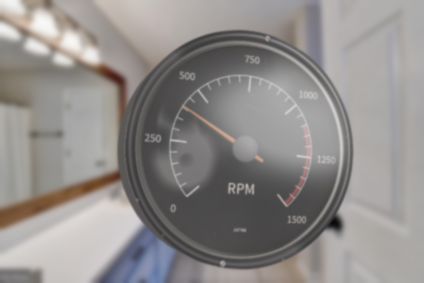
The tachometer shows value=400 unit=rpm
